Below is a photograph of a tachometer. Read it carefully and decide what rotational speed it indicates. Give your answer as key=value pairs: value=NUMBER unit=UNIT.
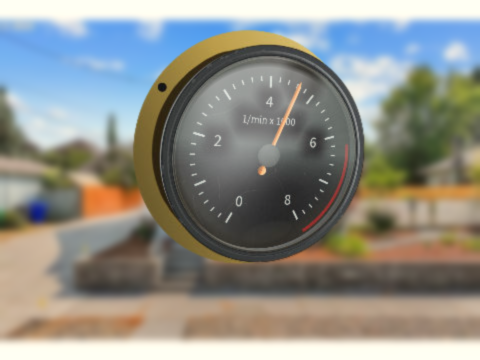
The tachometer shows value=4600 unit=rpm
